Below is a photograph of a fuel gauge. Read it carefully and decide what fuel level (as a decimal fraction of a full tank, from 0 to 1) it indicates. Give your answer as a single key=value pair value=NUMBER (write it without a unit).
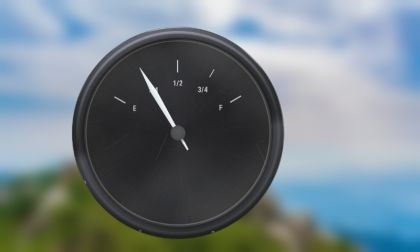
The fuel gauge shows value=0.25
